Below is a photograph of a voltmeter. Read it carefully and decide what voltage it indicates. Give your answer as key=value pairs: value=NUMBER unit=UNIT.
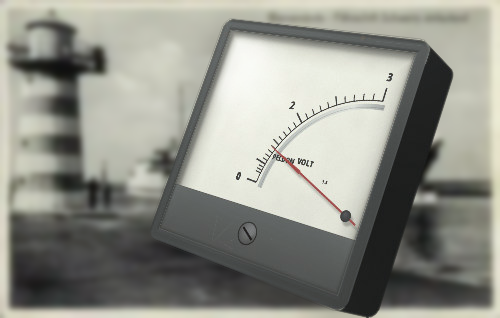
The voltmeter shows value=1.4 unit=V
